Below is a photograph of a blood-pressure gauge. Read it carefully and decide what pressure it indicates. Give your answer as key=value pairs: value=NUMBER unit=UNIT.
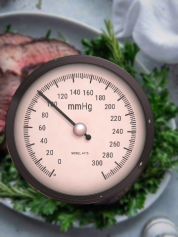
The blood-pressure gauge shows value=100 unit=mmHg
